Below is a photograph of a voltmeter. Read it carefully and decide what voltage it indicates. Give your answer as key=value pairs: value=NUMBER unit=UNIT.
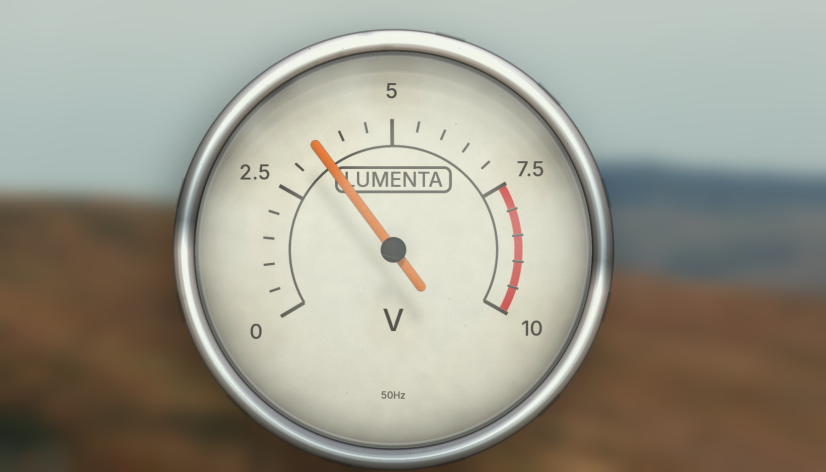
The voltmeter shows value=3.5 unit=V
